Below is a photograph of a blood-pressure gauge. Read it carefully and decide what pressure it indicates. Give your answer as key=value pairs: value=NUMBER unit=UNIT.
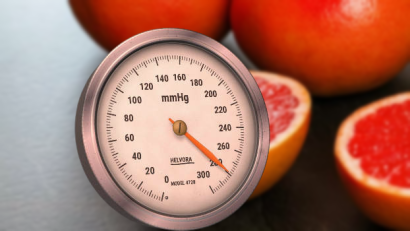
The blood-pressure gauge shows value=280 unit=mmHg
